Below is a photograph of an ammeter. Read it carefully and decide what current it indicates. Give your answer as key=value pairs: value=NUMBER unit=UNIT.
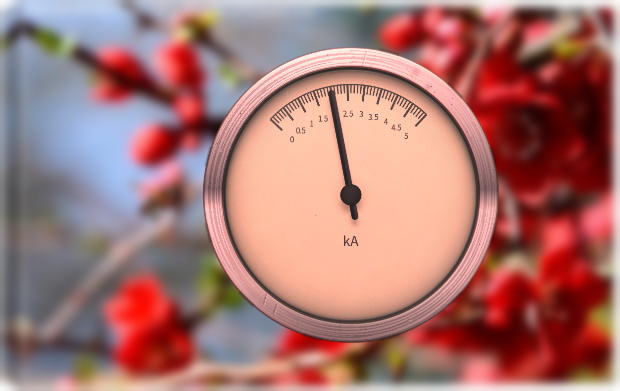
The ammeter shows value=2 unit=kA
